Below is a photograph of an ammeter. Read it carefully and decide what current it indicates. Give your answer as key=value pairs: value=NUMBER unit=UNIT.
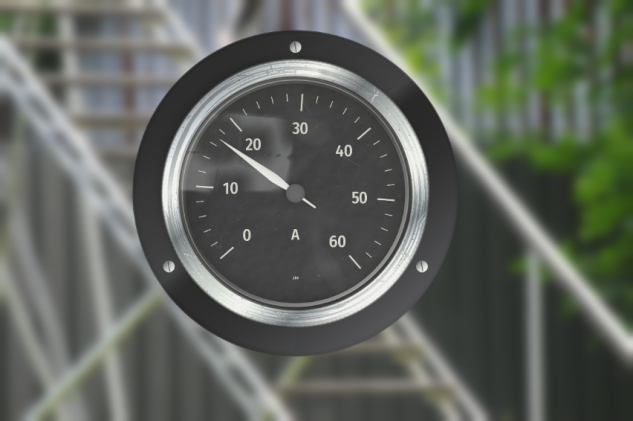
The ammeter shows value=17 unit=A
